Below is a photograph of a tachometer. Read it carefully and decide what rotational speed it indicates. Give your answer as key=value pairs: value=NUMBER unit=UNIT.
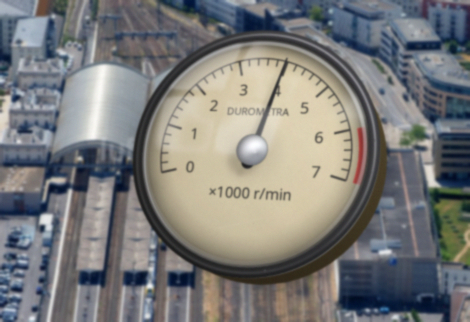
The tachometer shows value=4000 unit=rpm
